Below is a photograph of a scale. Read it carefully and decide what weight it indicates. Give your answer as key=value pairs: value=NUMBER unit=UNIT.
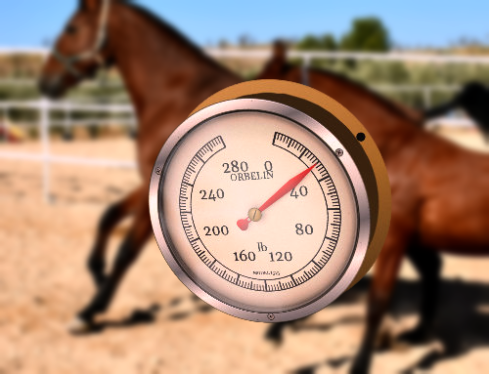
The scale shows value=30 unit=lb
